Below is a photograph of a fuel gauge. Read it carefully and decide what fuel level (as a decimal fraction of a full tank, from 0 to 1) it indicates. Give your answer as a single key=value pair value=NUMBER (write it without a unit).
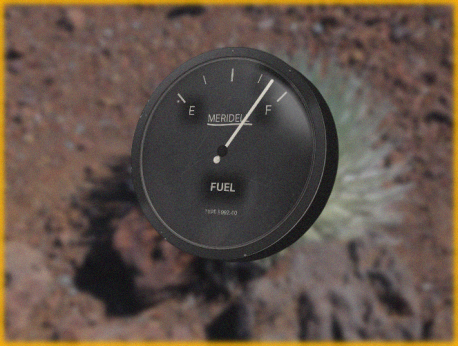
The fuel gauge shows value=0.875
